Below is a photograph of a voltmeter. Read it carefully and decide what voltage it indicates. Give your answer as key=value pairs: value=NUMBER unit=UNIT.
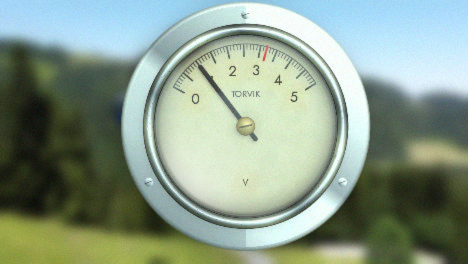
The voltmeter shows value=1 unit=V
